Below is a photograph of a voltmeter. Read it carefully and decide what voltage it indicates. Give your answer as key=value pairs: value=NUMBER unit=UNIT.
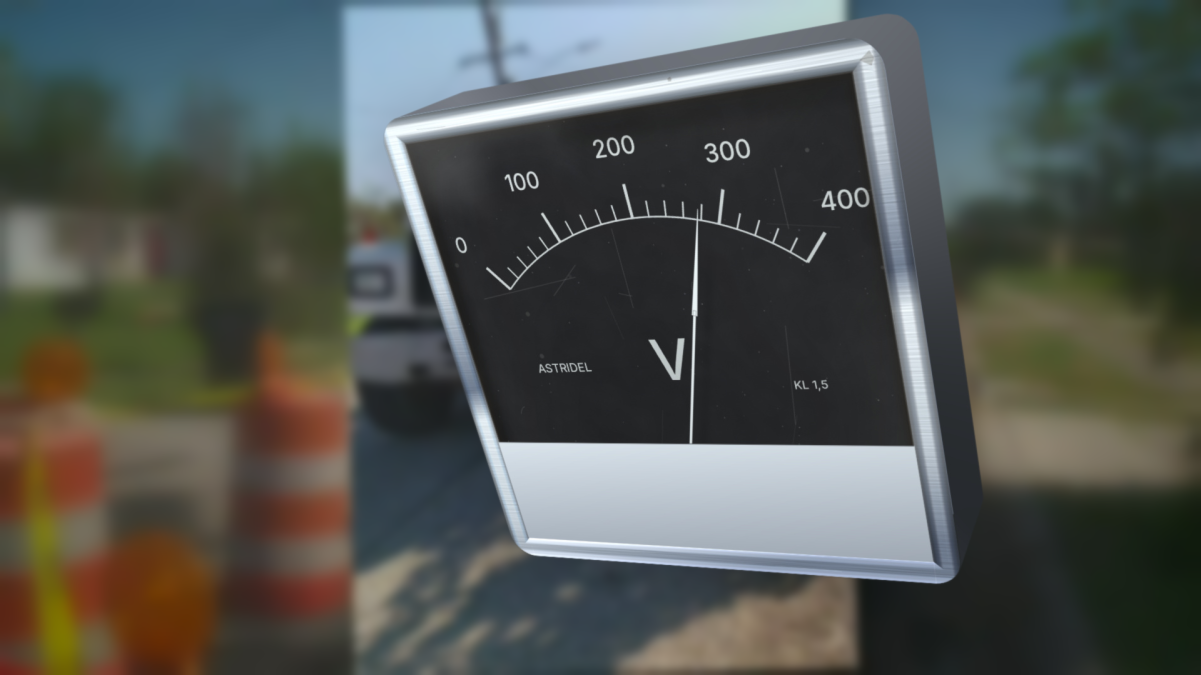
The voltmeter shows value=280 unit=V
